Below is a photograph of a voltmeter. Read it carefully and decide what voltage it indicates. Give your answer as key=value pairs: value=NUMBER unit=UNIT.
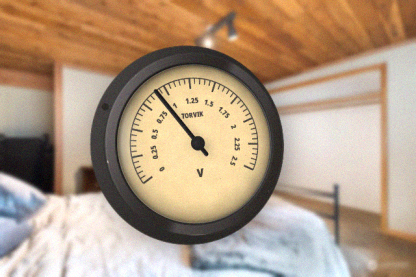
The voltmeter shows value=0.9 unit=V
